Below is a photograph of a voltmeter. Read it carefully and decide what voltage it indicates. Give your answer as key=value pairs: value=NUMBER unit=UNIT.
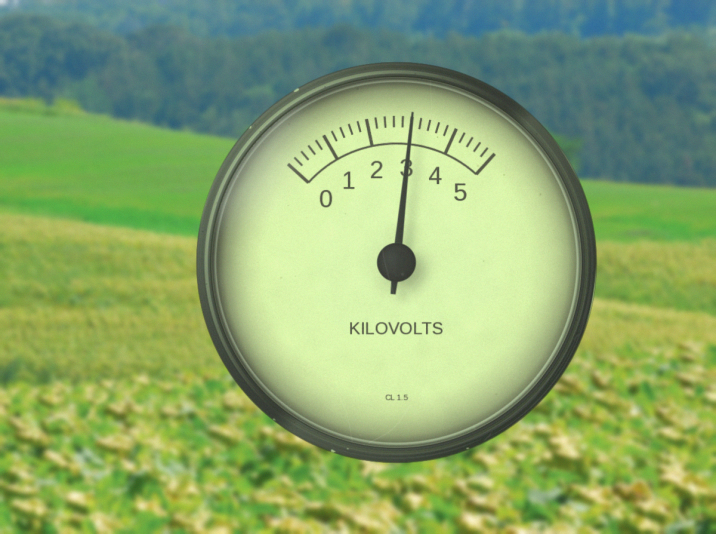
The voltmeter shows value=3 unit=kV
